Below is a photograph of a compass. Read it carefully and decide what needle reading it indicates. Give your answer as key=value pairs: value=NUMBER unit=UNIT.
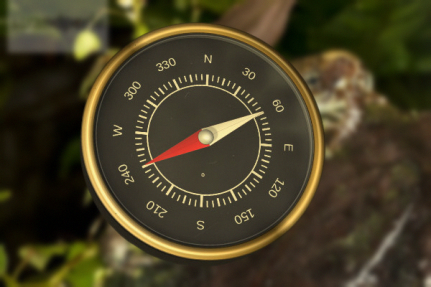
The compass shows value=240 unit=°
